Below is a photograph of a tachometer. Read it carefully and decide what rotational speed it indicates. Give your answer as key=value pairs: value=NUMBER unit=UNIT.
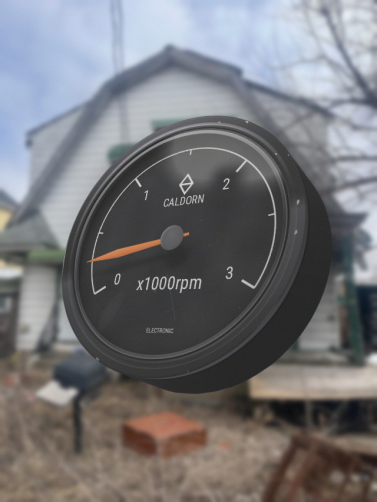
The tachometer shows value=250 unit=rpm
